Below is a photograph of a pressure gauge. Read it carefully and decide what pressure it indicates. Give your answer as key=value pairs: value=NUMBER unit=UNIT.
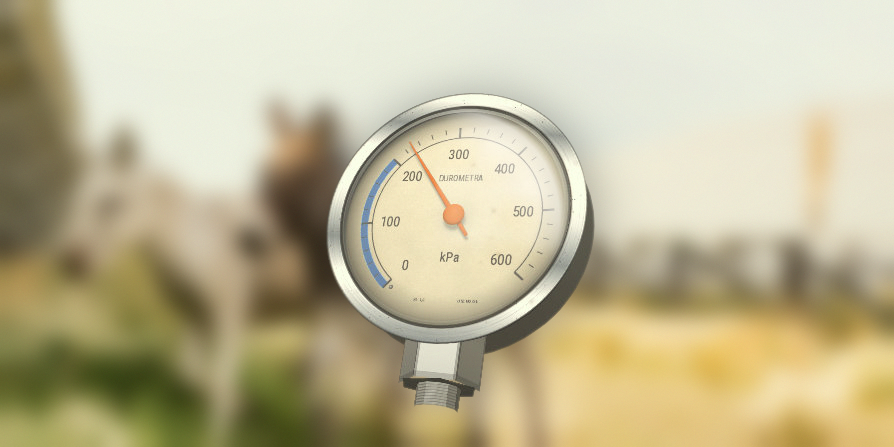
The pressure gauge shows value=230 unit=kPa
